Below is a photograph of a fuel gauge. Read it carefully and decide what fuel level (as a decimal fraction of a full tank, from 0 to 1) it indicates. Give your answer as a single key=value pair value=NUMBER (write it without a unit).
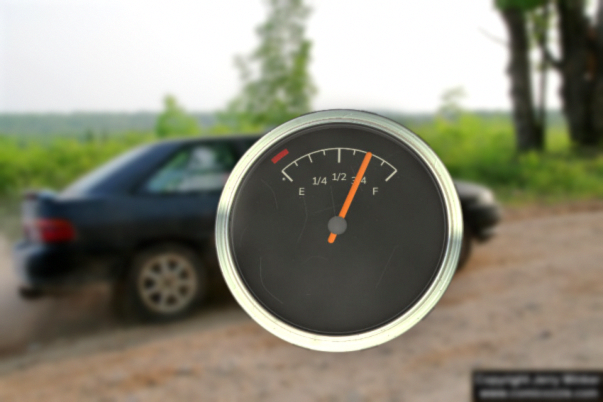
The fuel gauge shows value=0.75
